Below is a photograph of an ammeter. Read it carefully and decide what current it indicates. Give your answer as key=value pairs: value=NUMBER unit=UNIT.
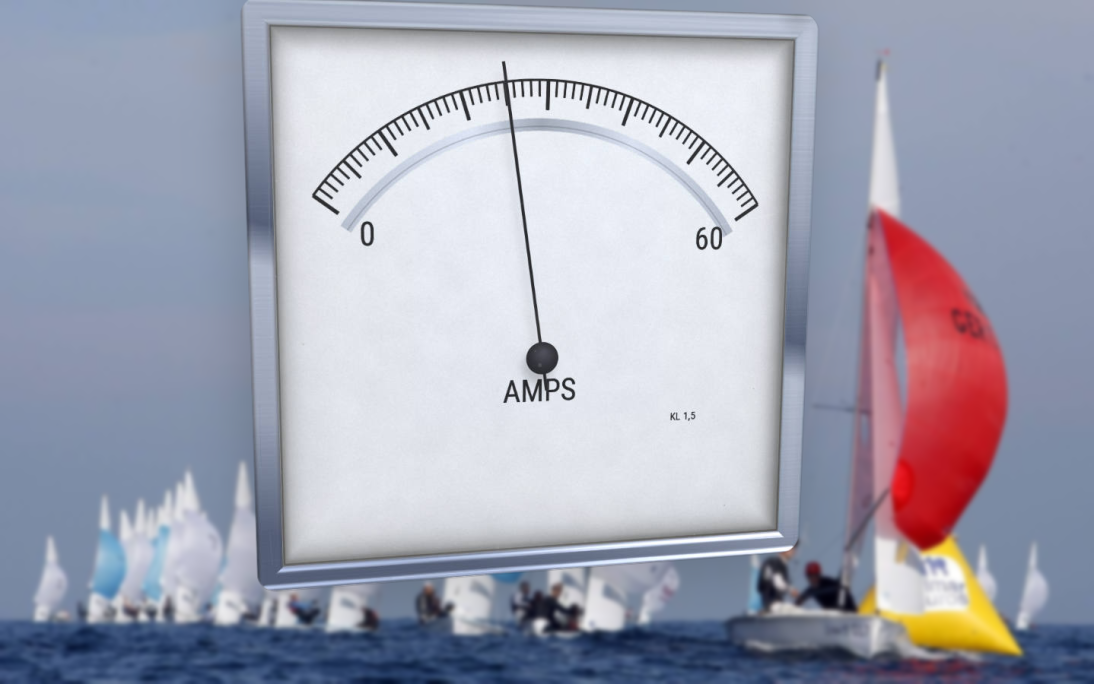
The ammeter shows value=25 unit=A
